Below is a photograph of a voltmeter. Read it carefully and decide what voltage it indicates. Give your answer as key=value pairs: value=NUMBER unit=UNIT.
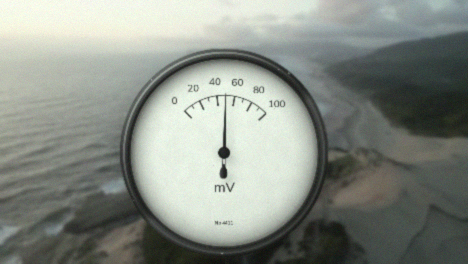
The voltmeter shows value=50 unit=mV
